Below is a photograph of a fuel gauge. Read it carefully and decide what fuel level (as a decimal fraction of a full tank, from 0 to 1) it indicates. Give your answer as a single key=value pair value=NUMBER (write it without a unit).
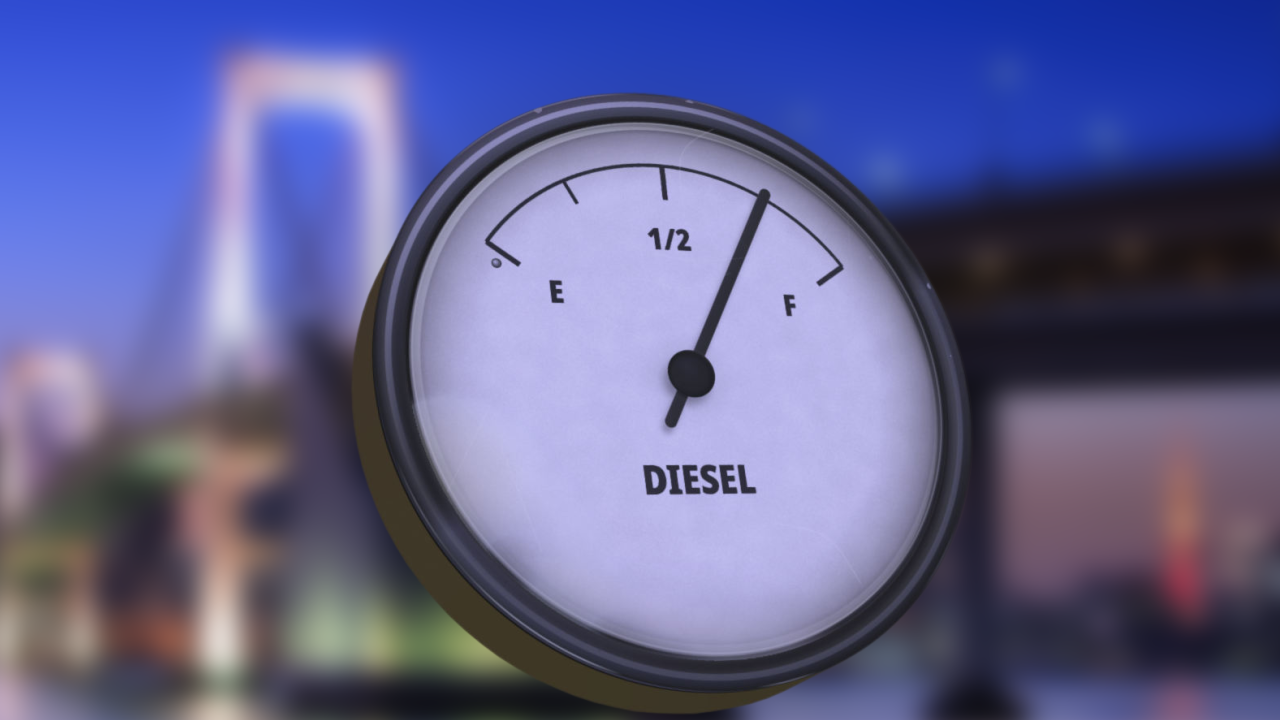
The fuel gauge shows value=0.75
